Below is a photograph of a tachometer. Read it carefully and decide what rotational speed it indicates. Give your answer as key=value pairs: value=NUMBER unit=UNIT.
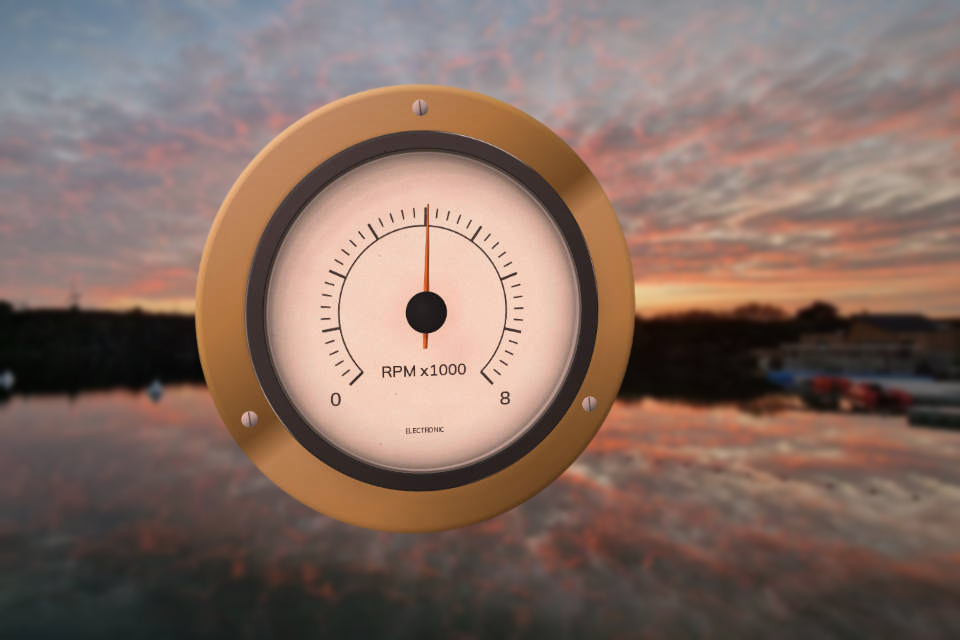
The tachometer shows value=4000 unit=rpm
